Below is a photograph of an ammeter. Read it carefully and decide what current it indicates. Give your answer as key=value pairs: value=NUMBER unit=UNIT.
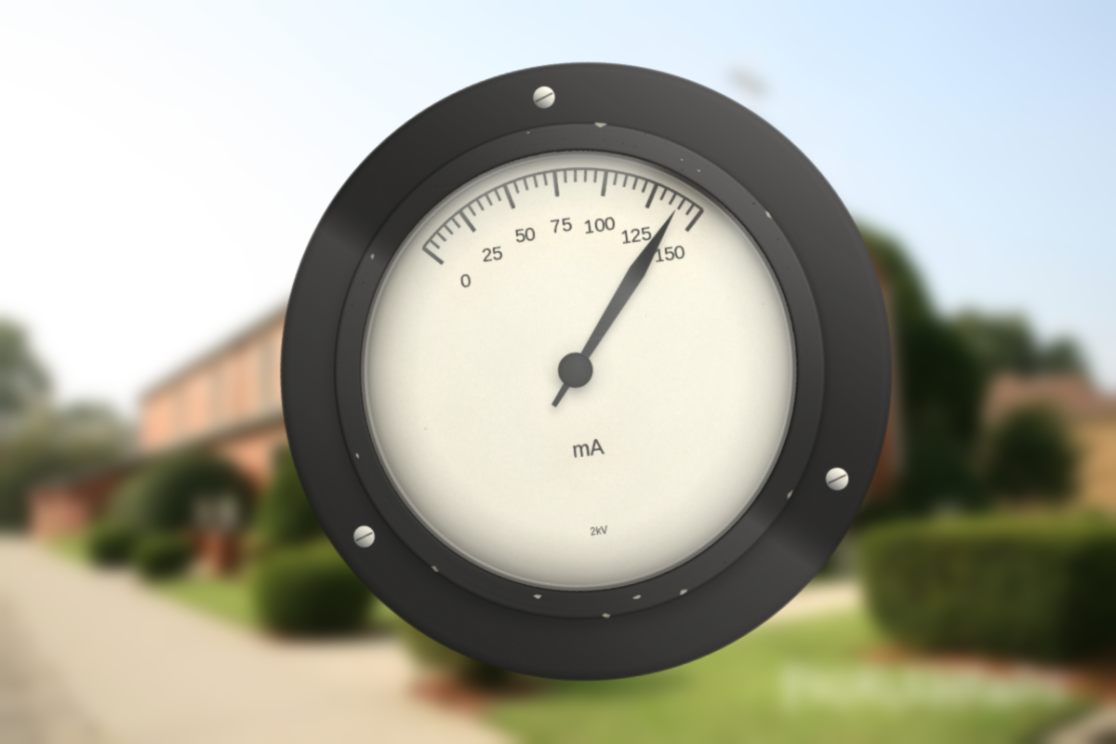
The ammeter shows value=140 unit=mA
